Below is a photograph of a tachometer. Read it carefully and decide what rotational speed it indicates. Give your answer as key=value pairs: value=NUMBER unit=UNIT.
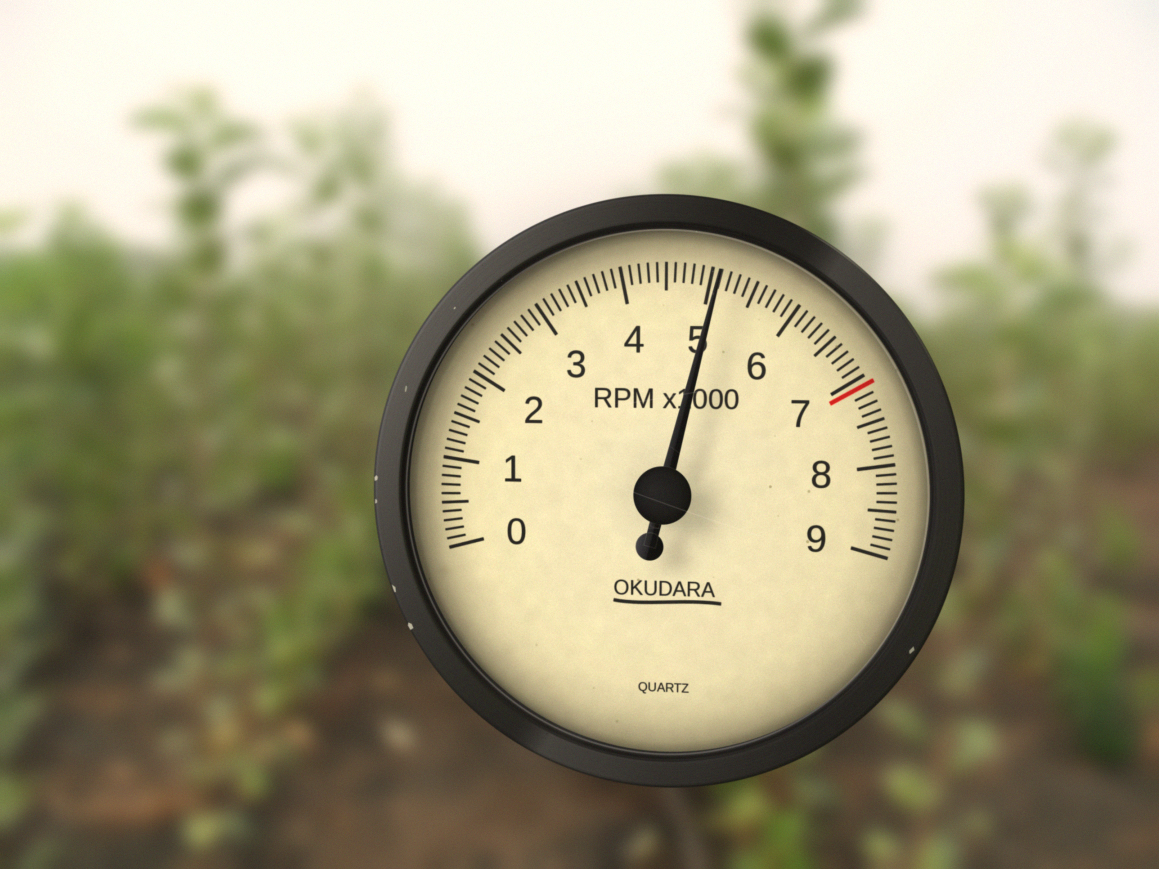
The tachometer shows value=5100 unit=rpm
